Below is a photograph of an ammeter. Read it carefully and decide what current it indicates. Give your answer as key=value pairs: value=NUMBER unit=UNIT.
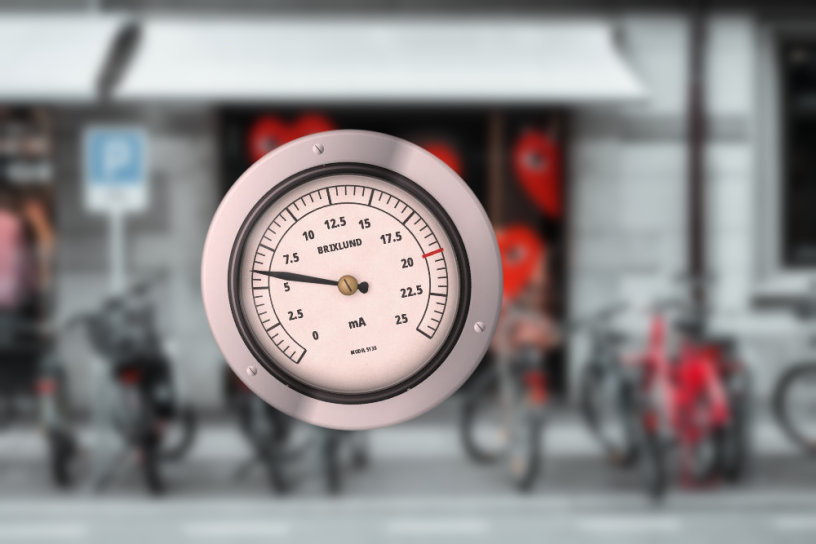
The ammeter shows value=6 unit=mA
